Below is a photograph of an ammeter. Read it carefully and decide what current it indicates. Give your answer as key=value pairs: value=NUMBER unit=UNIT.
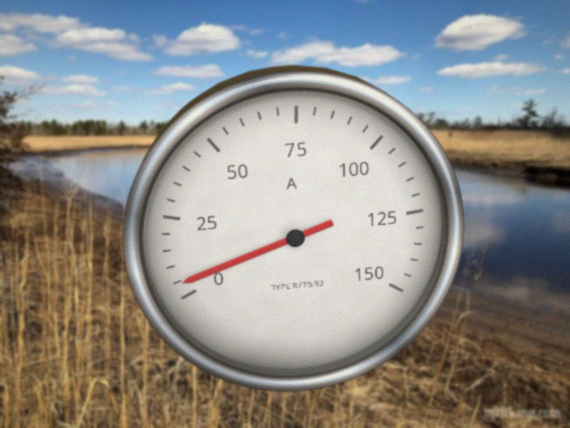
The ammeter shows value=5 unit=A
